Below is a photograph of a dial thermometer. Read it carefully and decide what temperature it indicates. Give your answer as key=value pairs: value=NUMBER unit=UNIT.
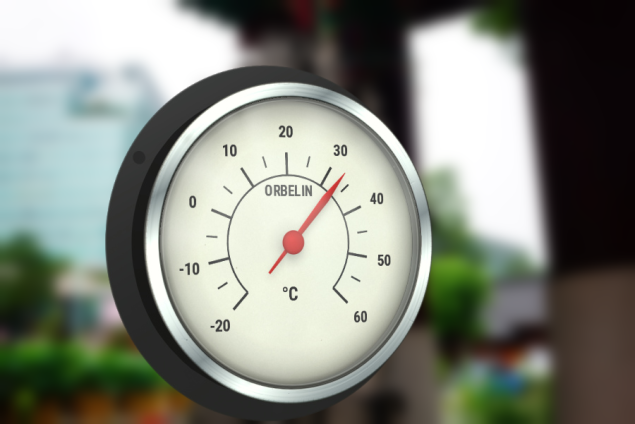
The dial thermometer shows value=32.5 unit=°C
